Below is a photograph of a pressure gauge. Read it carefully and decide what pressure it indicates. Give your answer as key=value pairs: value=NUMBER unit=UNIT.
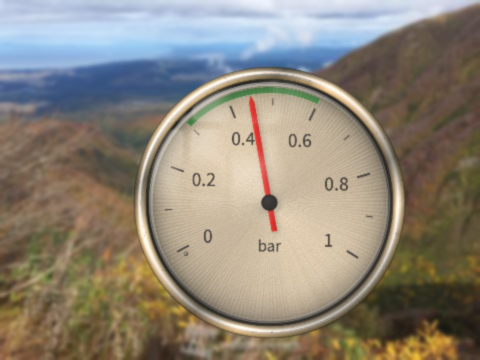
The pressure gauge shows value=0.45 unit=bar
